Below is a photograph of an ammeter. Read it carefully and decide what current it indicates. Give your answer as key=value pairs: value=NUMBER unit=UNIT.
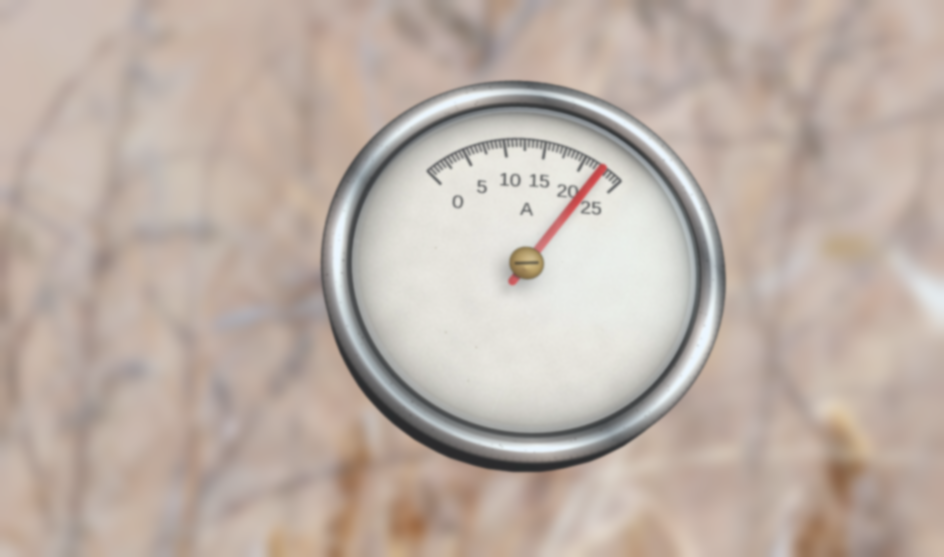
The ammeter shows value=22.5 unit=A
